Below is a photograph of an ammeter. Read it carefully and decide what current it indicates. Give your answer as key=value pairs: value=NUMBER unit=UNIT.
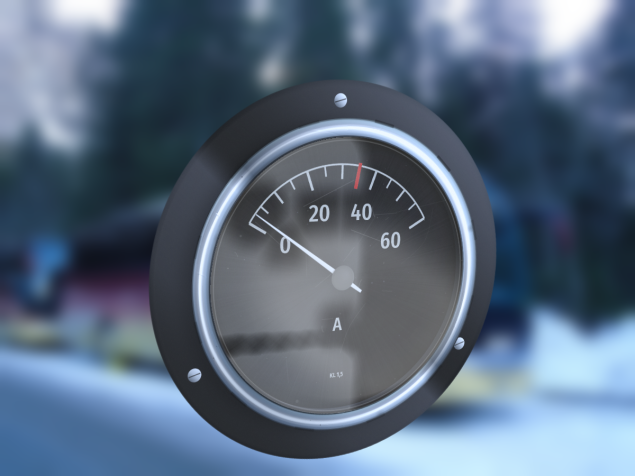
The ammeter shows value=2.5 unit=A
